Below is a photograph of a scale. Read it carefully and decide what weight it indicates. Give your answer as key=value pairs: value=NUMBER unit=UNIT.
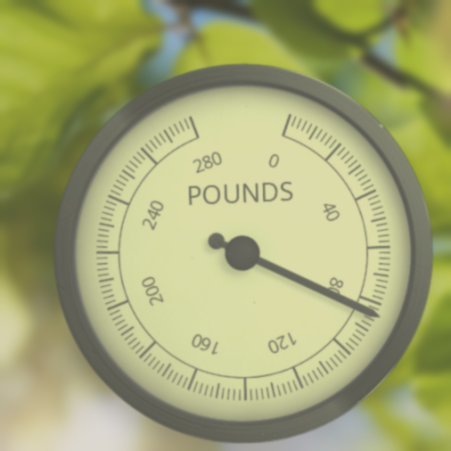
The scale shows value=84 unit=lb
